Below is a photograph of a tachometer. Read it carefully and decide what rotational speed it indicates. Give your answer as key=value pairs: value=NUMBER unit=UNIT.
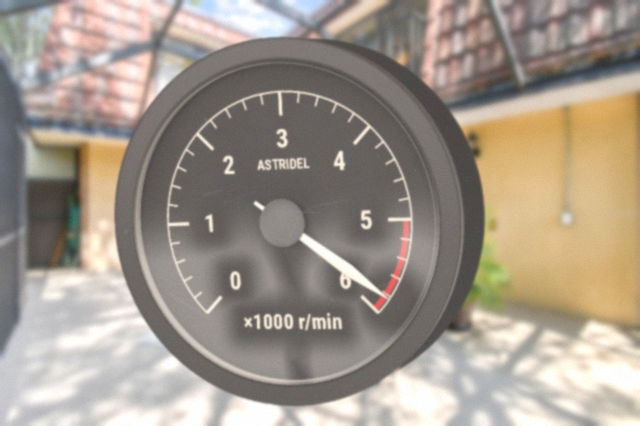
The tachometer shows value=5800 unit=rpm
